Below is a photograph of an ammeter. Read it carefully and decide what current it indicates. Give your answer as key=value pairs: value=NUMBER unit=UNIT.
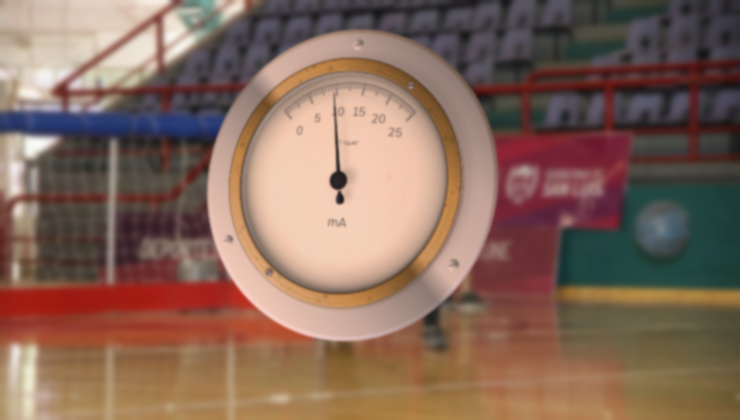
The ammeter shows value=10 unit=mA
